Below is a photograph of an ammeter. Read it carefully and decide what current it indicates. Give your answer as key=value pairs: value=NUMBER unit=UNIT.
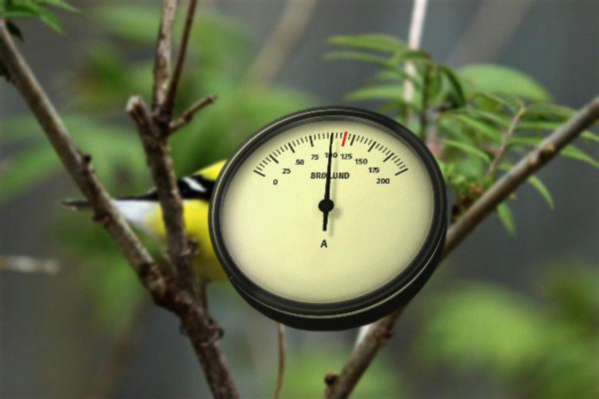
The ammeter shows value=100 unit=A
